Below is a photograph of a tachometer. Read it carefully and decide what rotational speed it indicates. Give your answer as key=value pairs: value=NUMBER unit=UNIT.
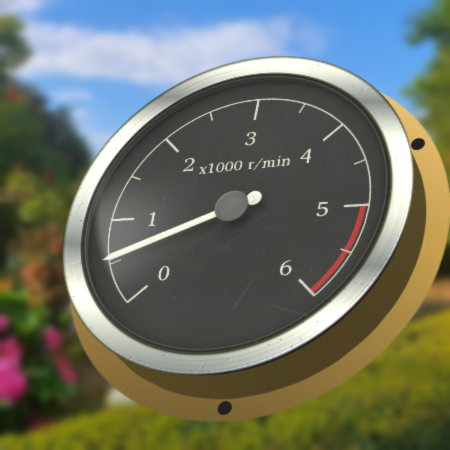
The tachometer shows value=500 unit=rpm
